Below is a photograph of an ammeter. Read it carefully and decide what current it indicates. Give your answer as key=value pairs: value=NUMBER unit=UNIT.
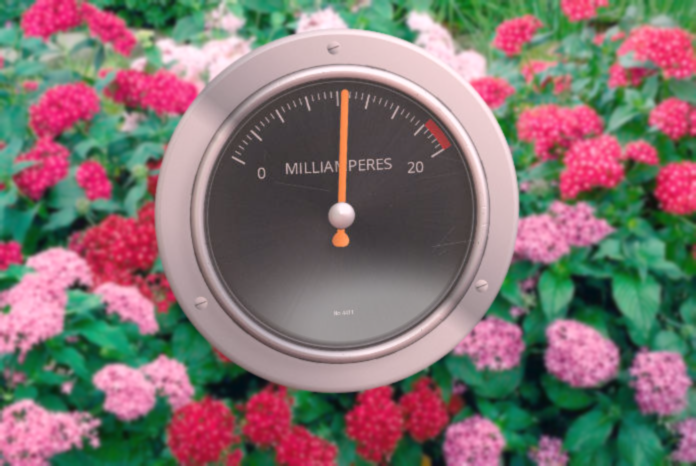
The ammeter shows value=10.5 unit=mA
